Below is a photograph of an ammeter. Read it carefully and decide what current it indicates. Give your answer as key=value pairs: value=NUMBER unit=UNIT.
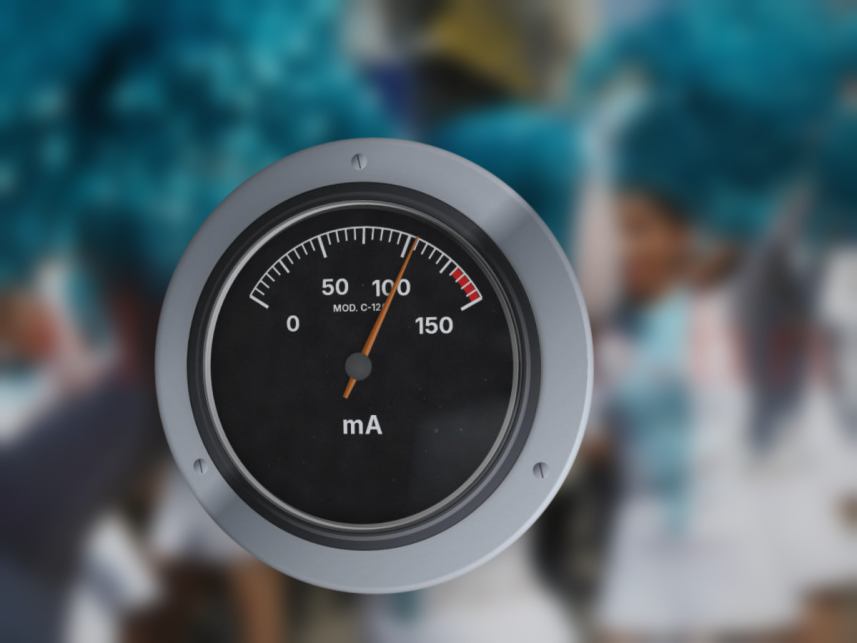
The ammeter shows value=105 unit=mA
